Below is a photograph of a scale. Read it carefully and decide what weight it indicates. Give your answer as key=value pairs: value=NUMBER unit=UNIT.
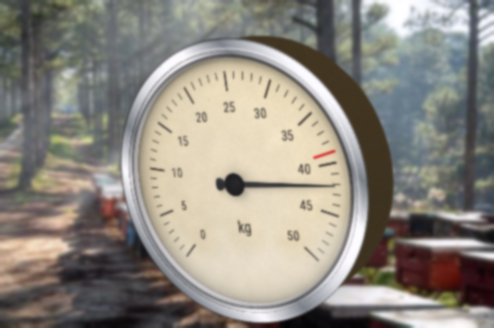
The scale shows value=42 unit=kg
